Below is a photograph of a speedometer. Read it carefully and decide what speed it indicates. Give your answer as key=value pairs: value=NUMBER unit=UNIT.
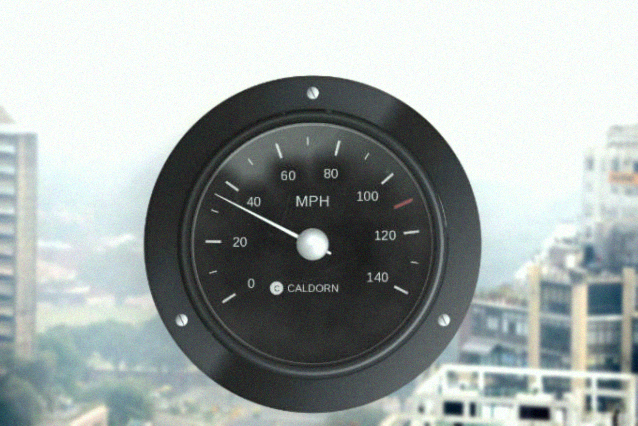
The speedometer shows value=35 unit=mph
